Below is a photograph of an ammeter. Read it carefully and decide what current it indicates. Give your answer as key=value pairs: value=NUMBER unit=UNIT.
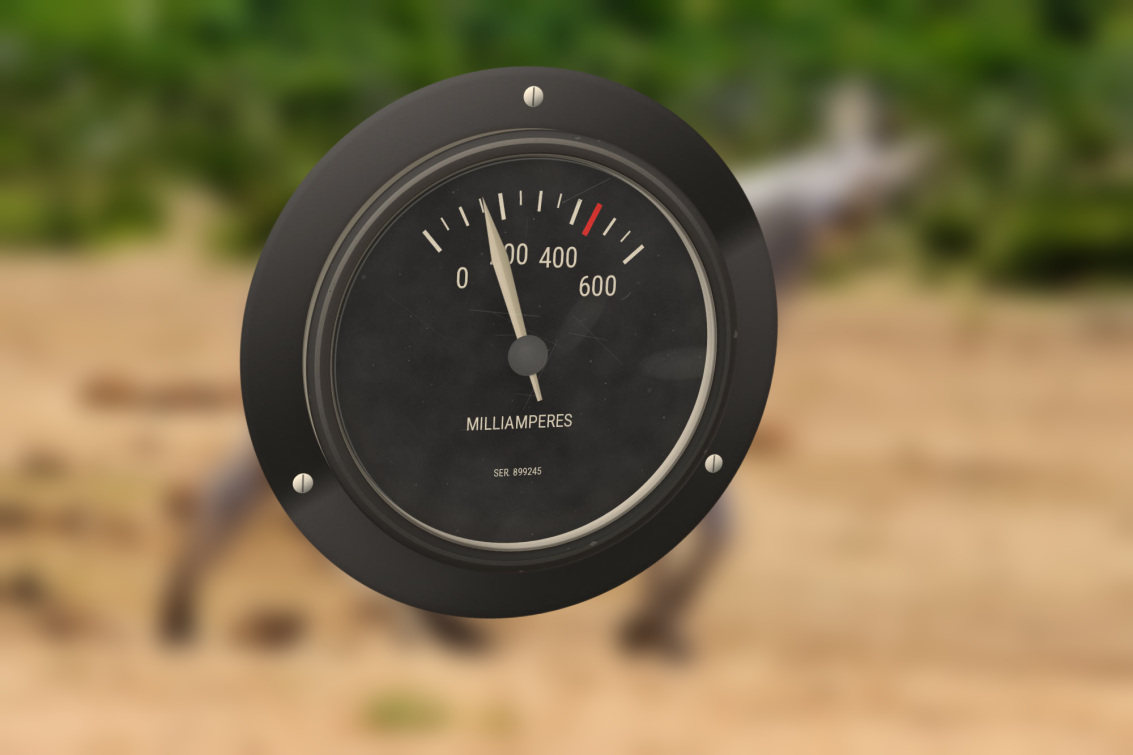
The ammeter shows value=150 unit=mA
